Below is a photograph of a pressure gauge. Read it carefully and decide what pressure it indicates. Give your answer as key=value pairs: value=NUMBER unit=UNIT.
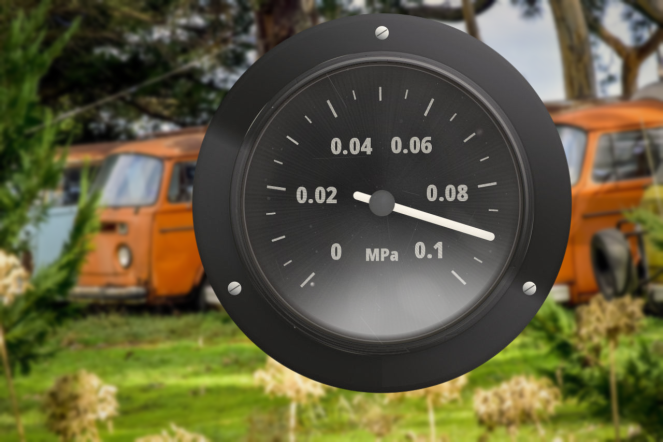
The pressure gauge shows value=0.09 unit=MPa
